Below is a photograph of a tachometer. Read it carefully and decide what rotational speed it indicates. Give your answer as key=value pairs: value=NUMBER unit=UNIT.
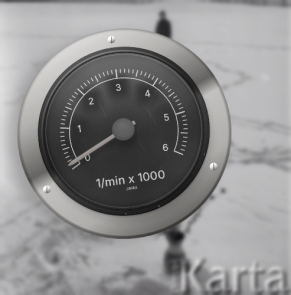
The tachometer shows value=100 unit=rpm
